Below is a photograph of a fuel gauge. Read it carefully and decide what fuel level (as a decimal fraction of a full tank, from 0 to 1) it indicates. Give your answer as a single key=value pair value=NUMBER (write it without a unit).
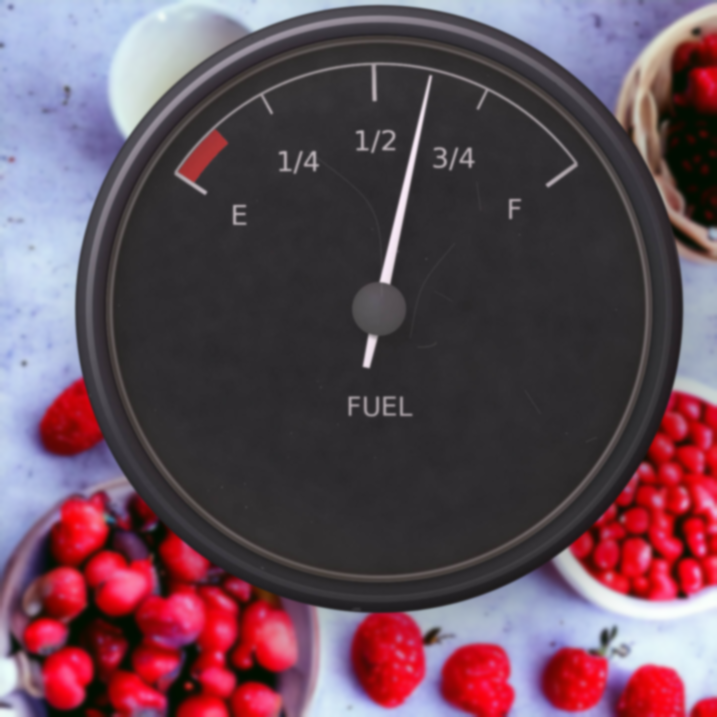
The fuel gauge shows value=0.625
